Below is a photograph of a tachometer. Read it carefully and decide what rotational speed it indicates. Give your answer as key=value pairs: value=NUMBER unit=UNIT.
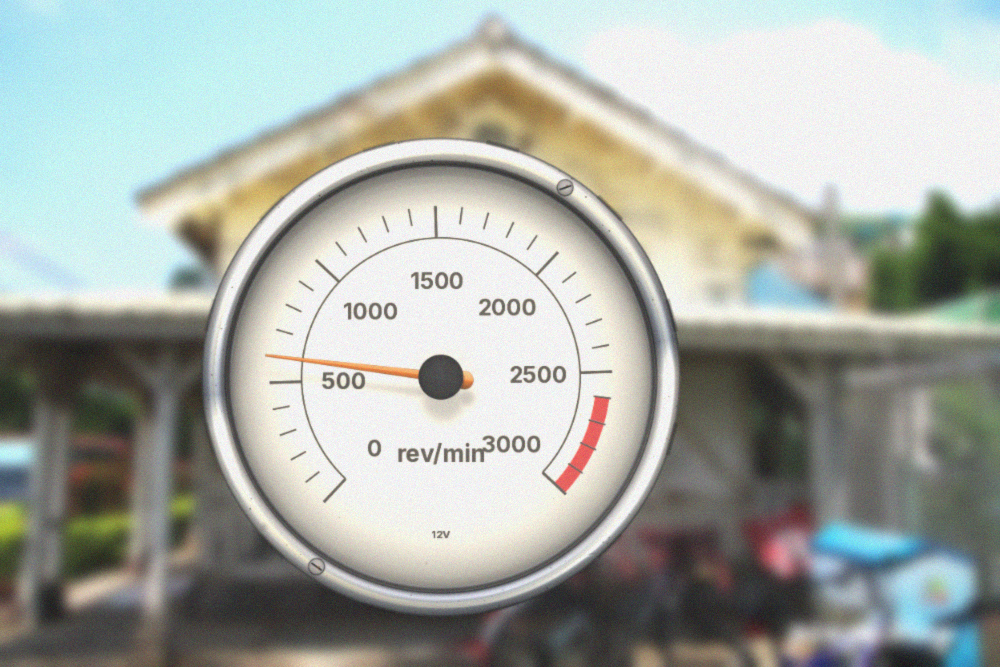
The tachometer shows value=600 unit=rpm
